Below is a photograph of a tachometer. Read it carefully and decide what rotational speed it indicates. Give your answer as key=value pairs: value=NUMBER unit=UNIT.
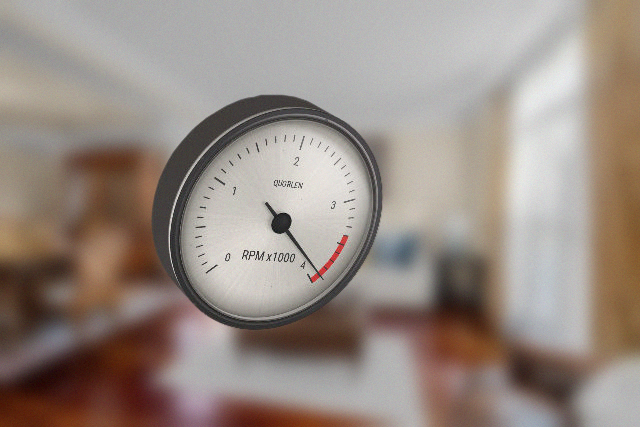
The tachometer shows value=3900 unit=rpm
